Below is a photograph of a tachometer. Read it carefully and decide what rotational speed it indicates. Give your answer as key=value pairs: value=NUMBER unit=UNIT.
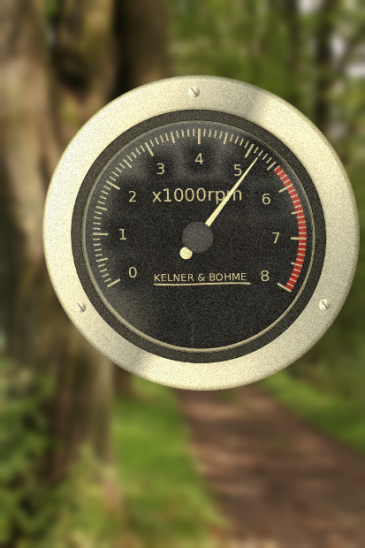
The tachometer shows value=5200 unit=rpm
